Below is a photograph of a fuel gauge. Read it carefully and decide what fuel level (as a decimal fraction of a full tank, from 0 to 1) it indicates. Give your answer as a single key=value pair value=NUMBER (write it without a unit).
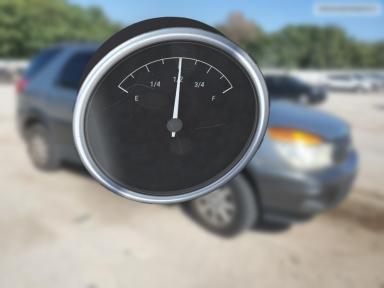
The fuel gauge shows value=0.5
